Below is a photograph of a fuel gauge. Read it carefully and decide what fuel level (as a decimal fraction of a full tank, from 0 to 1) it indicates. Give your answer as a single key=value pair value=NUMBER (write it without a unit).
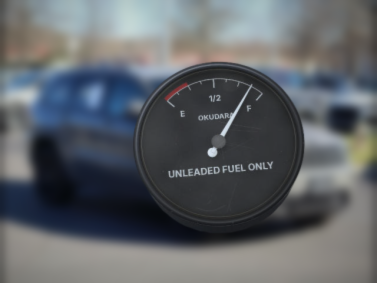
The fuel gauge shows value=0.875
